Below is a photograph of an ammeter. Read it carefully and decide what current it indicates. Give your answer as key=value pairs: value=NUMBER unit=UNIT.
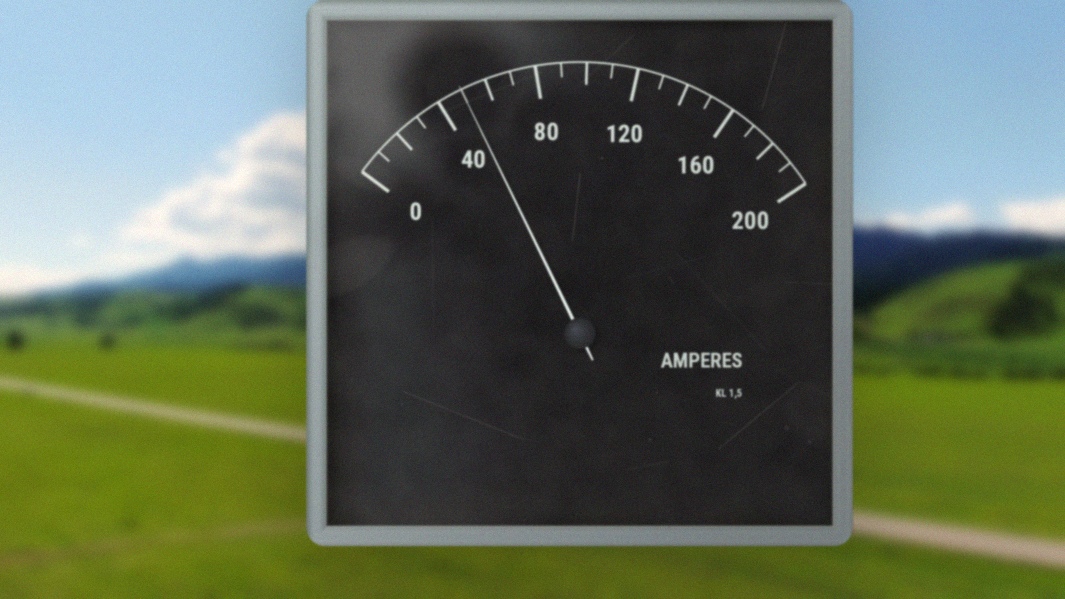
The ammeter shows value=50 unit=A
